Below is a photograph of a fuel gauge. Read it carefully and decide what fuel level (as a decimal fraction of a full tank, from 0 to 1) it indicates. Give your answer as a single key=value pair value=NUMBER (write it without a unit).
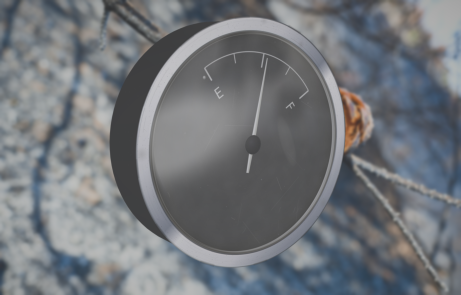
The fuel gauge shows value=0.5
